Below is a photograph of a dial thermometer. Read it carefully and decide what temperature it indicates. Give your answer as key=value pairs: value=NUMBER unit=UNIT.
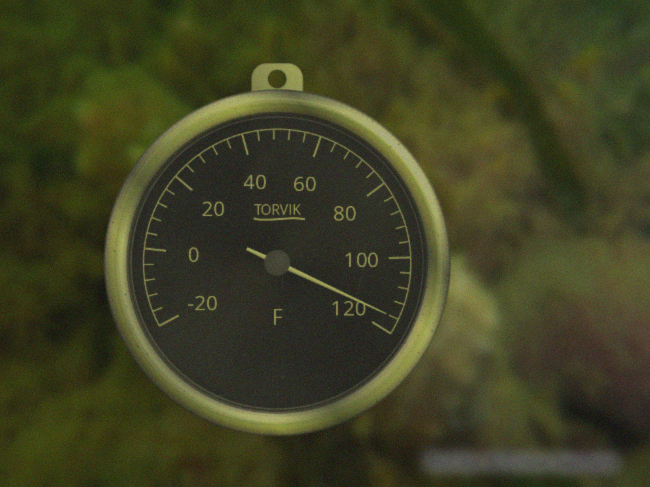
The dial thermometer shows value=116 unit=°F
